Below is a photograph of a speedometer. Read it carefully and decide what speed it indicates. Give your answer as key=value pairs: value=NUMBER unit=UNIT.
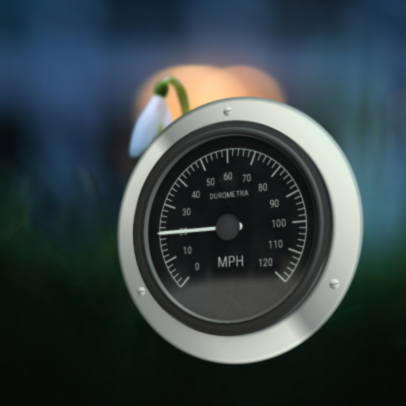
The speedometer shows value=20 unit=mph
